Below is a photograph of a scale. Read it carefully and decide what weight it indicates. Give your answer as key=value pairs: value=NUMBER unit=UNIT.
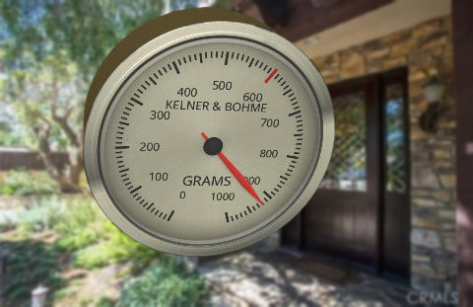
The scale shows value=920 unit=g
